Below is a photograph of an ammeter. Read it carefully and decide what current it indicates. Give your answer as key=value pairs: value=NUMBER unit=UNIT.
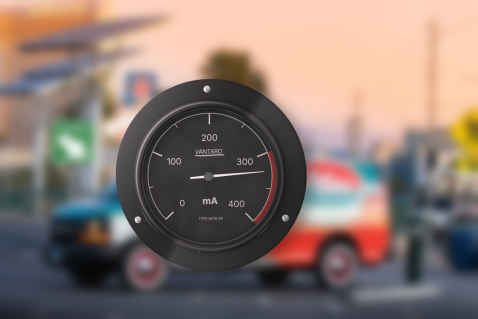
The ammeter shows value=325 unit=mA
